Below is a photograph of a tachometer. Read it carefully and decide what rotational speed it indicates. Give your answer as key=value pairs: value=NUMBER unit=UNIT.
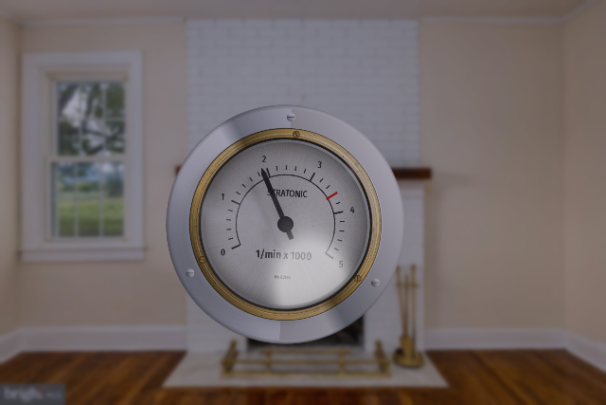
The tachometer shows value=1900 unit=rpm
